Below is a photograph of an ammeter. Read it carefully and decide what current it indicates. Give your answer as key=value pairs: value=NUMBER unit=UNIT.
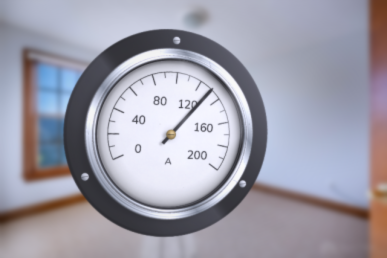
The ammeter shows value=130 unit=A
